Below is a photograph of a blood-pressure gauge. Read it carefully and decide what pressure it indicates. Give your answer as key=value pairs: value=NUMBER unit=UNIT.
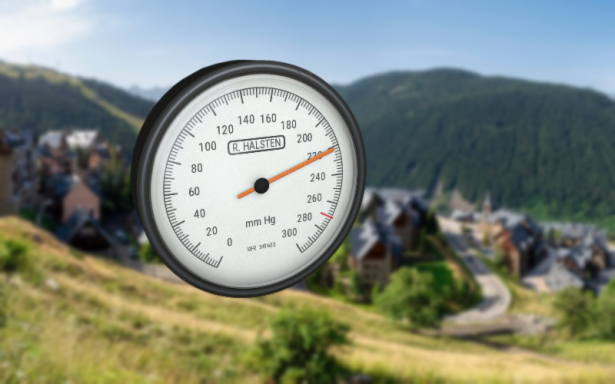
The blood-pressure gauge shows value=220 unit=mmHg
